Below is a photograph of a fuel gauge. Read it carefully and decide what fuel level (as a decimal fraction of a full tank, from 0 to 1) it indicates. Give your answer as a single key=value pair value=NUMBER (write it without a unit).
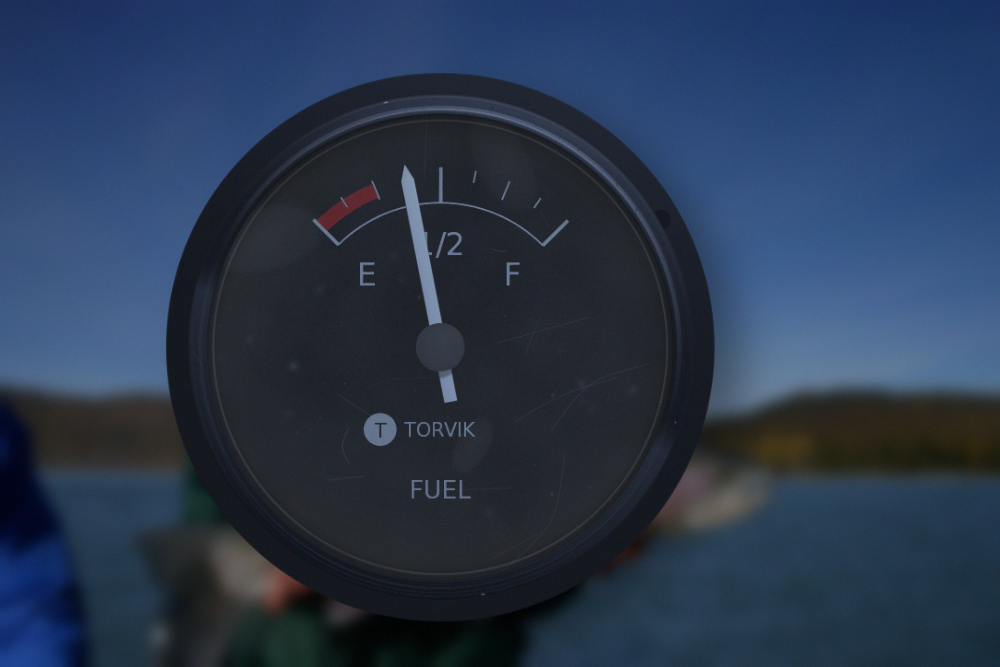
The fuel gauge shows value=0.375
